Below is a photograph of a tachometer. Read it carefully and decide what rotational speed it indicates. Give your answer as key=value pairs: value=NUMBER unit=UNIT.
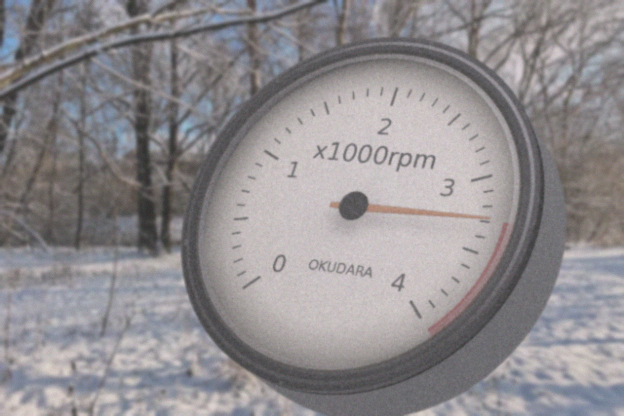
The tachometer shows value=3300 unit=rpm
